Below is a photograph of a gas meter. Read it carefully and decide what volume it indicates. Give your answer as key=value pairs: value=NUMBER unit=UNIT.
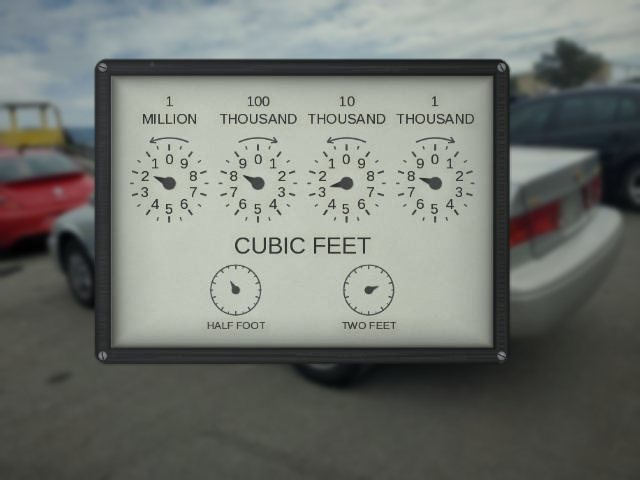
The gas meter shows value=182800 unit=ft³
